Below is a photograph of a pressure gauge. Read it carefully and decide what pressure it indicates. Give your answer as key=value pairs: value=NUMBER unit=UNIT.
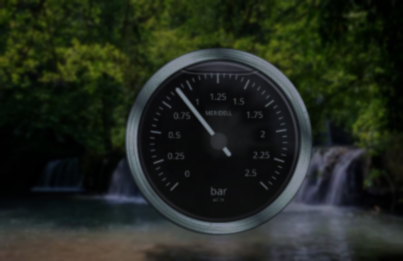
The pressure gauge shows value=0.9 unit=bar
